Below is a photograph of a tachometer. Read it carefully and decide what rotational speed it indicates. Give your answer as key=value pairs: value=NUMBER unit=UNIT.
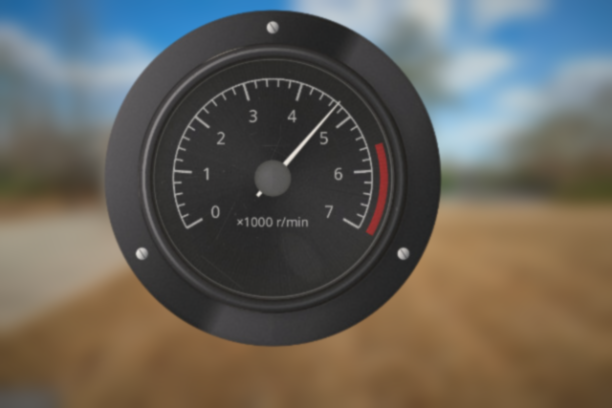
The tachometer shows value=4700 unit=rpm
